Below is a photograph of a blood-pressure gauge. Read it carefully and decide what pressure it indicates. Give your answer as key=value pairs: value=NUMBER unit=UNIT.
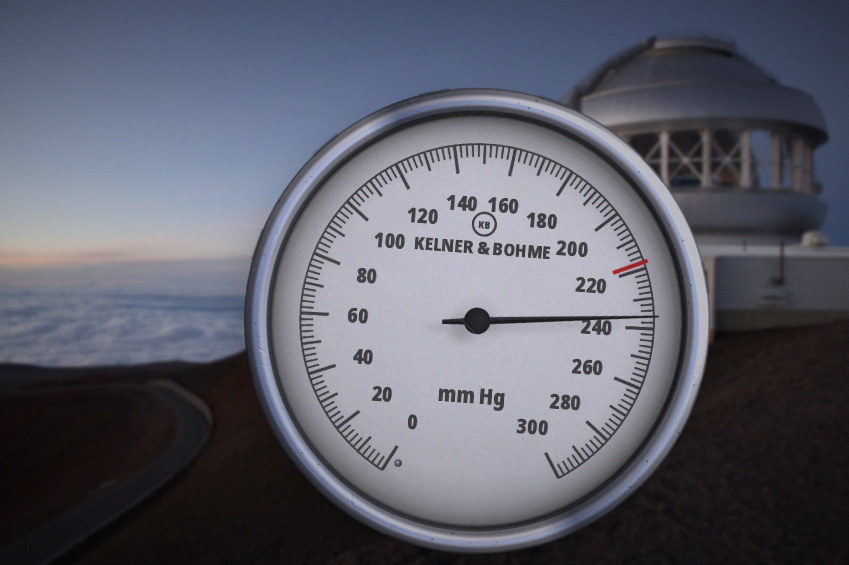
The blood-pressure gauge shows value=236 unit=mmHg
